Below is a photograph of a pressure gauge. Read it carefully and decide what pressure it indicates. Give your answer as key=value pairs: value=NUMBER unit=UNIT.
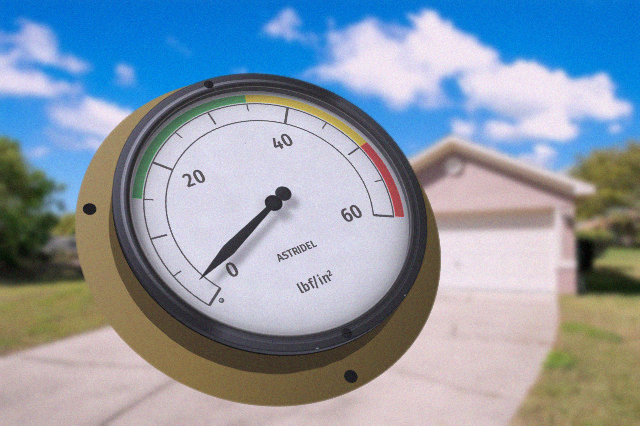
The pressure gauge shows value=2.5 unit=psi
